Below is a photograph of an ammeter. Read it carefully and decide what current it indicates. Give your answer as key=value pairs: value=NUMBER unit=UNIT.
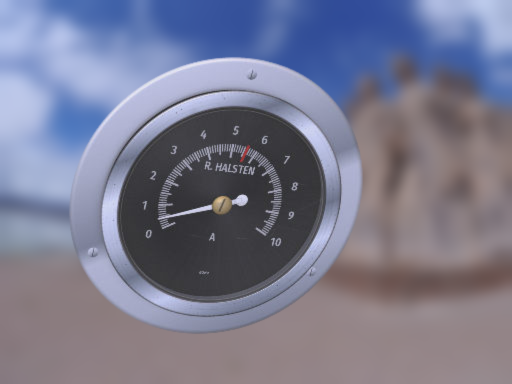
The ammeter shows value=0.5 unit=A
